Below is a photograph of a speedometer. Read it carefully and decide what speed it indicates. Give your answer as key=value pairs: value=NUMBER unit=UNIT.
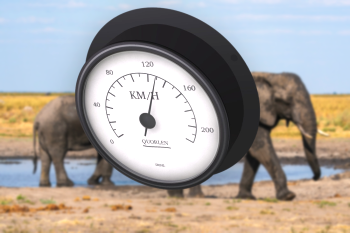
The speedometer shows value=130 unit=km/h
